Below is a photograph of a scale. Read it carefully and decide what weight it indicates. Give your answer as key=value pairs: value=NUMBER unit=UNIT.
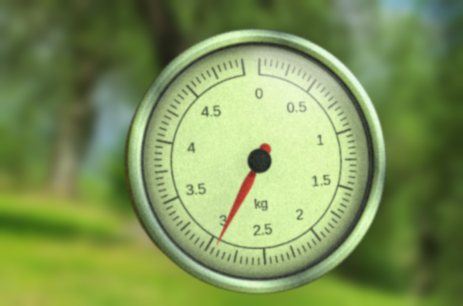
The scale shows value=2.95 unit=kg
